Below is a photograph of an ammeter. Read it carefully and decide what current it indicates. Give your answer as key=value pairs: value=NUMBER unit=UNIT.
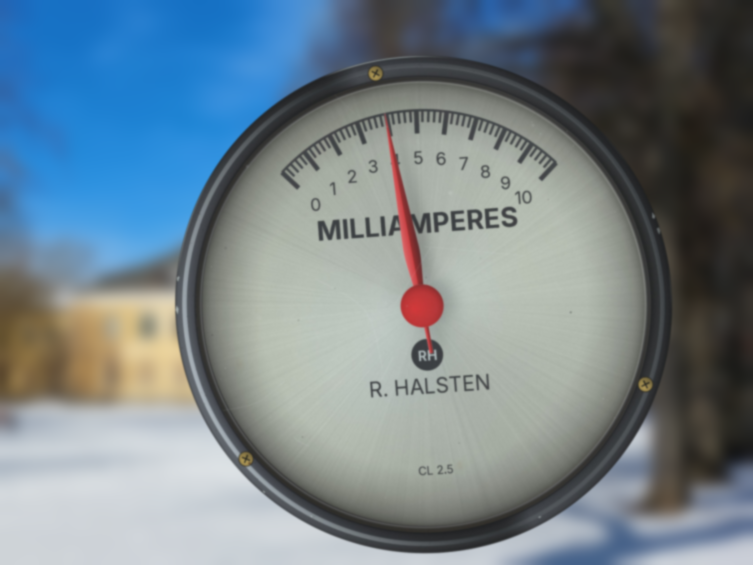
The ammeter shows value=4 unit=mA
